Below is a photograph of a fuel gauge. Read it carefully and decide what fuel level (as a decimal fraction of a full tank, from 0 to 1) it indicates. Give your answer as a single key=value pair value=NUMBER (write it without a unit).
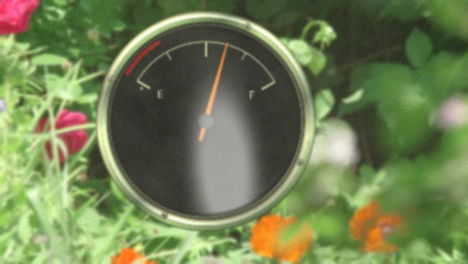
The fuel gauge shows value=0.625
